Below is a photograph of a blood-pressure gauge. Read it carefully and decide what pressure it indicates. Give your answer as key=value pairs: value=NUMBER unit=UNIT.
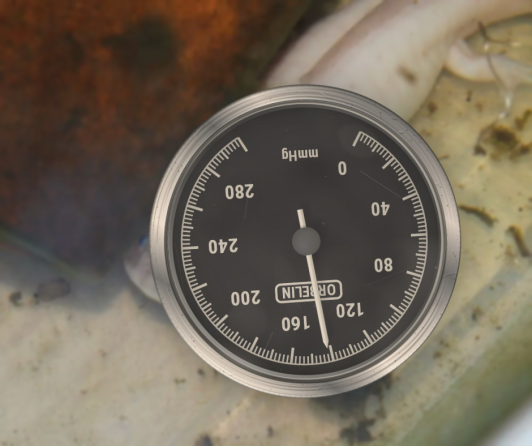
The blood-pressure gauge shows value=142 unit=mmHg
